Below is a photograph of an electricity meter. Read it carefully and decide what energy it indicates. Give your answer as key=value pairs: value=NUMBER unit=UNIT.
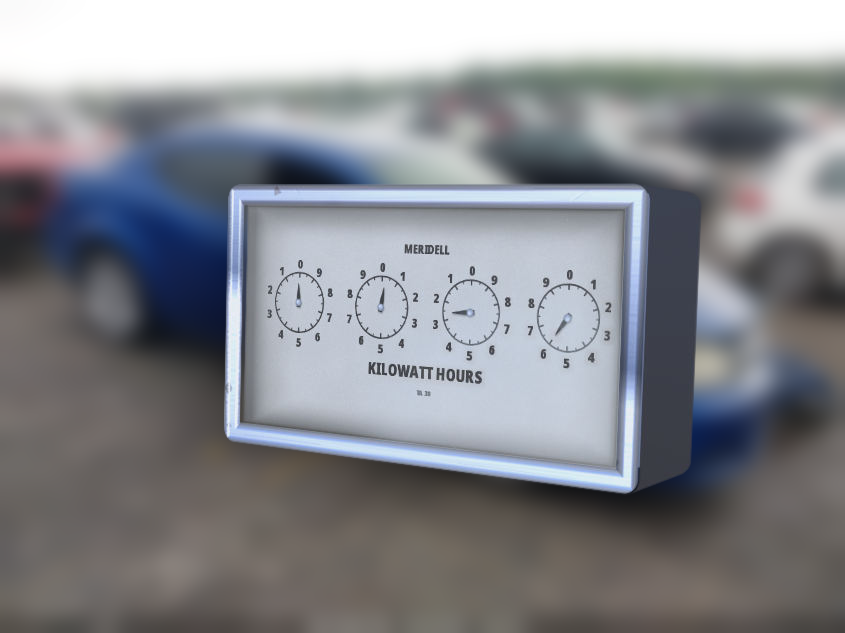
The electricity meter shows value=26 unit=kWh
